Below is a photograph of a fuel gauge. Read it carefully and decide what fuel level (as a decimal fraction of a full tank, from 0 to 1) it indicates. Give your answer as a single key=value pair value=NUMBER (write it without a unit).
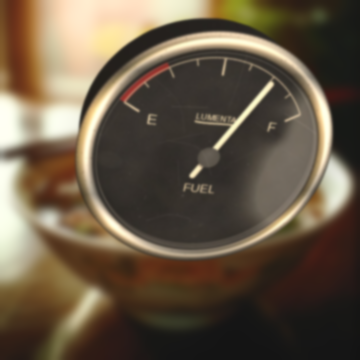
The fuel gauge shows value=0.75
